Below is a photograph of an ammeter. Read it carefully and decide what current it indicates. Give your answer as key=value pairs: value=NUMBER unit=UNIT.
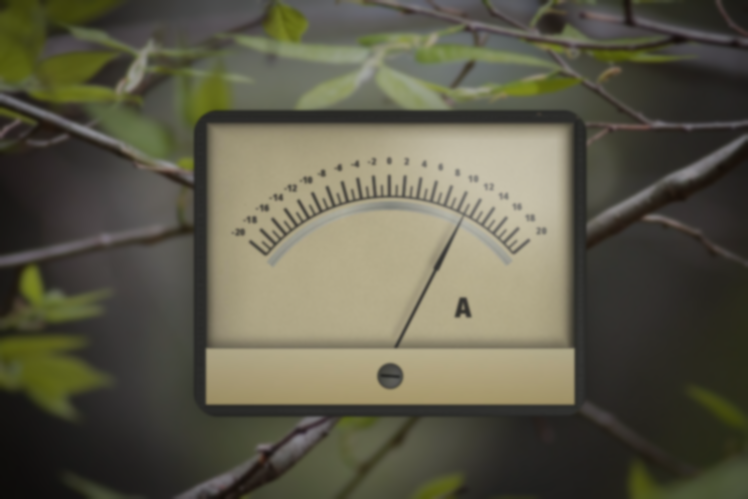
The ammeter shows value=11 unit=A
